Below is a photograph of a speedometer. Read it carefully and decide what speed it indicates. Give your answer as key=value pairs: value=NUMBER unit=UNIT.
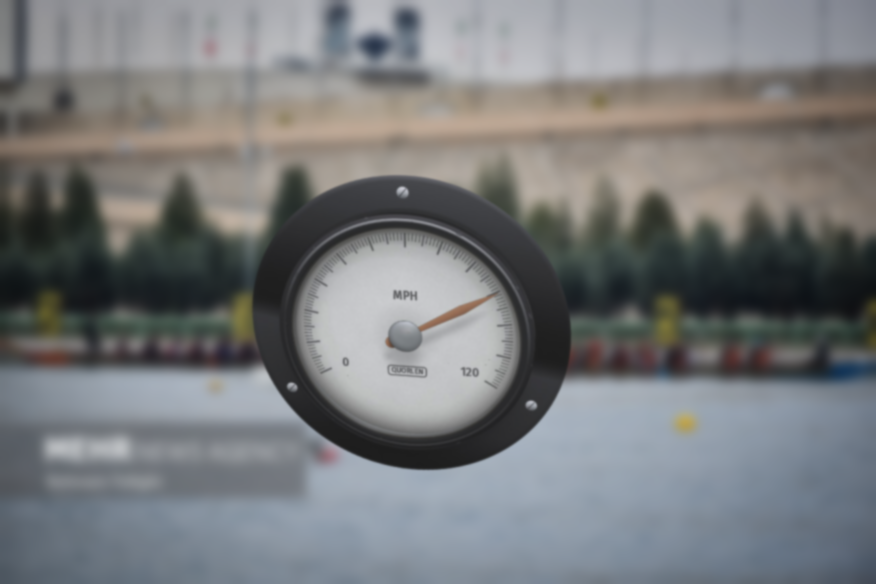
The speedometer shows value=90 unit=mph
